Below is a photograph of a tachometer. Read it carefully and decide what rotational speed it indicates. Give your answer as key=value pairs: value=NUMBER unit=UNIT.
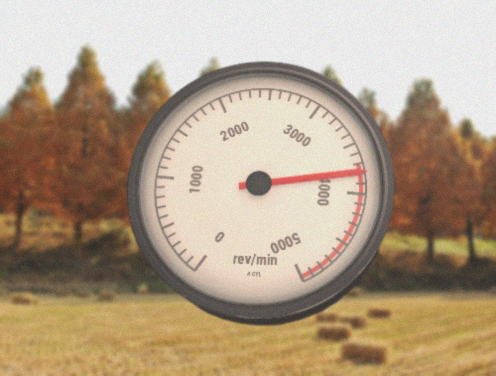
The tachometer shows value=3800 unit=rpm
